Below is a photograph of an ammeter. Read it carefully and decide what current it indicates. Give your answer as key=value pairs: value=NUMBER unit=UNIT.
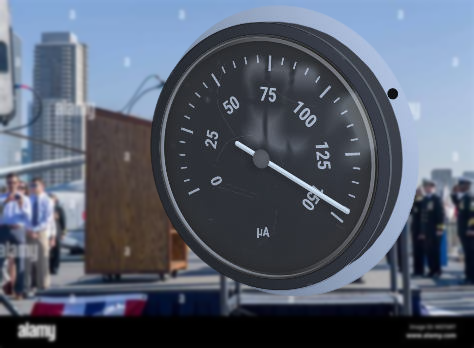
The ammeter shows value=145 unit=µA
